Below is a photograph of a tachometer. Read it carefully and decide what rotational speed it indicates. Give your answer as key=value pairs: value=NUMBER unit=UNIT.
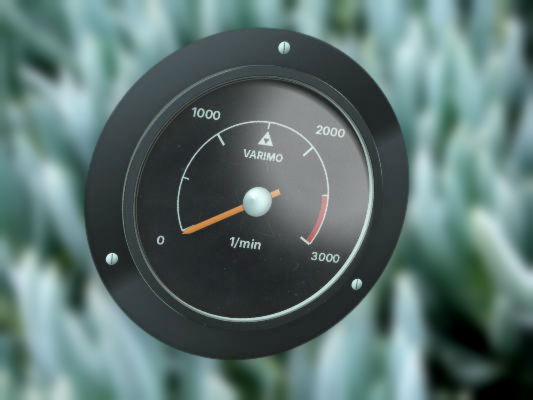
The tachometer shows value=0 unit=rpm
